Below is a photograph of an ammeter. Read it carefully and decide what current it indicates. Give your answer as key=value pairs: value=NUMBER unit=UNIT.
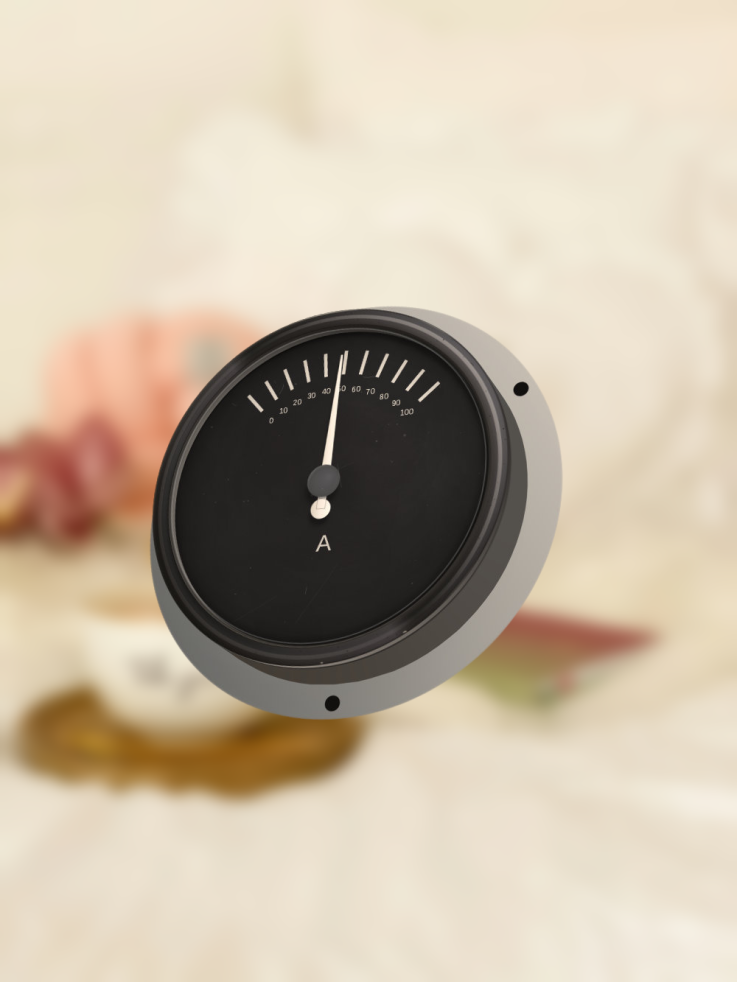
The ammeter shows value=50 unit=A
